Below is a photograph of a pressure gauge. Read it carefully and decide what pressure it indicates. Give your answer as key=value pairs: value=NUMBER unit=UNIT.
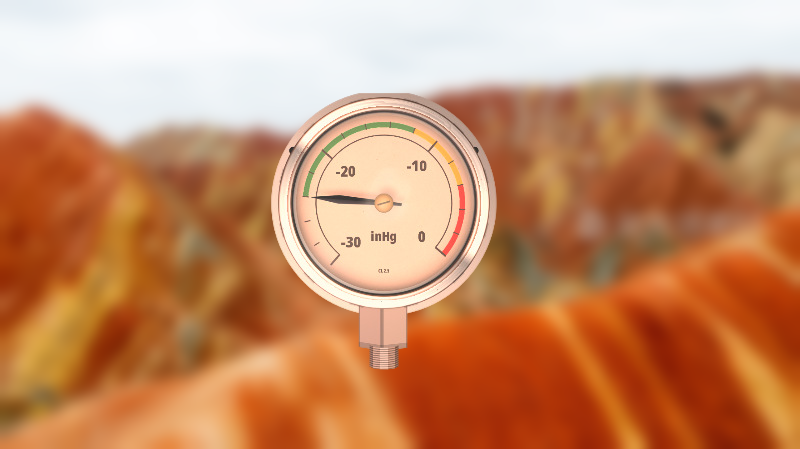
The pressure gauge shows value=-24 unit=inHg
